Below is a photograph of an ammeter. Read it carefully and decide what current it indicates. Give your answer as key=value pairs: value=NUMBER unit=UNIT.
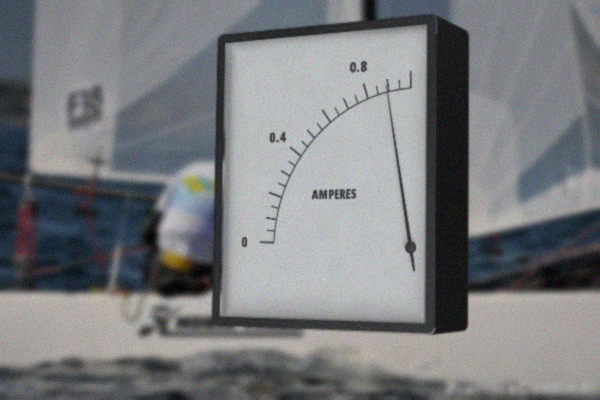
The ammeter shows value=0.9 unit=A
